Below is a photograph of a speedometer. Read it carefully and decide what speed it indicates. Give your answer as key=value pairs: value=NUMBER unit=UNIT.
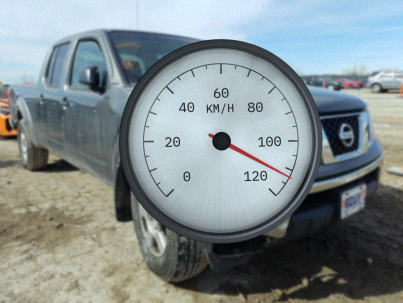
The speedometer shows value=112.5 unit=km/h
